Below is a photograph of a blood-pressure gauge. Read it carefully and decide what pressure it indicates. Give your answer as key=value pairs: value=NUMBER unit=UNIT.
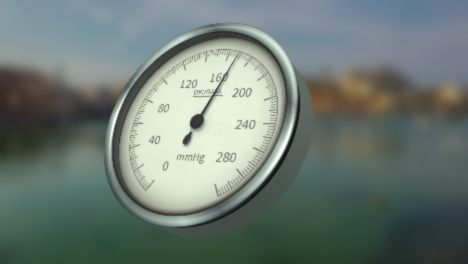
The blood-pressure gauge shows value=170 unit=mmHg
